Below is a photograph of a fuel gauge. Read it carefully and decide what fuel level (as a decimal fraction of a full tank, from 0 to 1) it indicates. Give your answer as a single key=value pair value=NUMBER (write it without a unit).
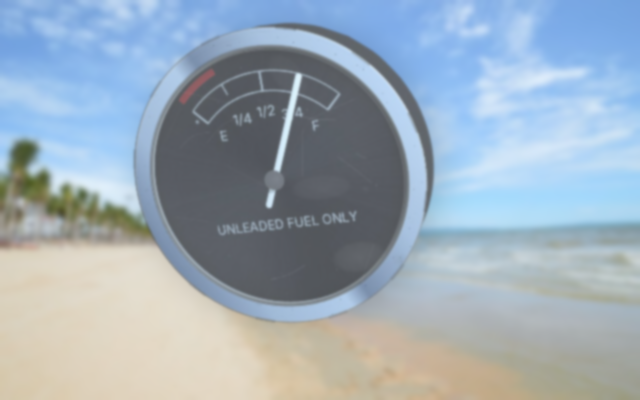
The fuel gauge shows value=0.75
